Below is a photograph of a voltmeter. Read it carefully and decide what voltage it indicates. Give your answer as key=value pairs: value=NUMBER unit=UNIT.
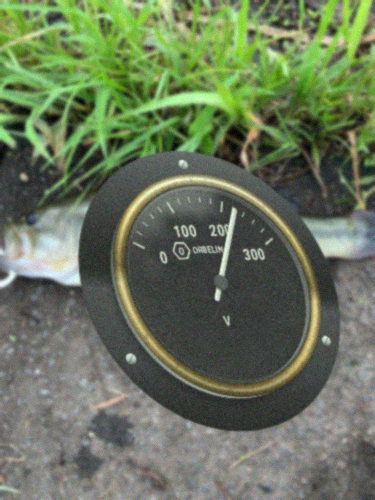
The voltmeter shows value=220 unit=V
